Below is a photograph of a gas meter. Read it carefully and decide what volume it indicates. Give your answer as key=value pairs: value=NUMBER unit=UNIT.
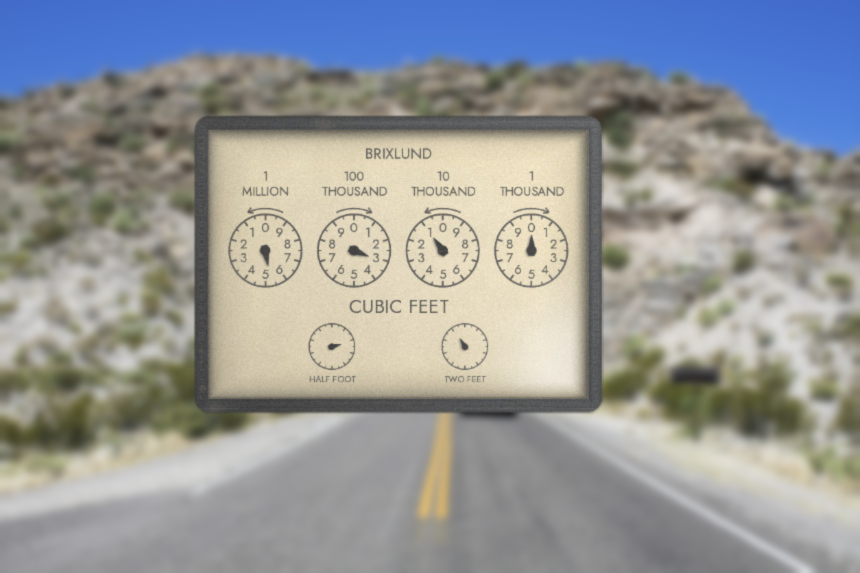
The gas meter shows value=531000 unit=ft³
